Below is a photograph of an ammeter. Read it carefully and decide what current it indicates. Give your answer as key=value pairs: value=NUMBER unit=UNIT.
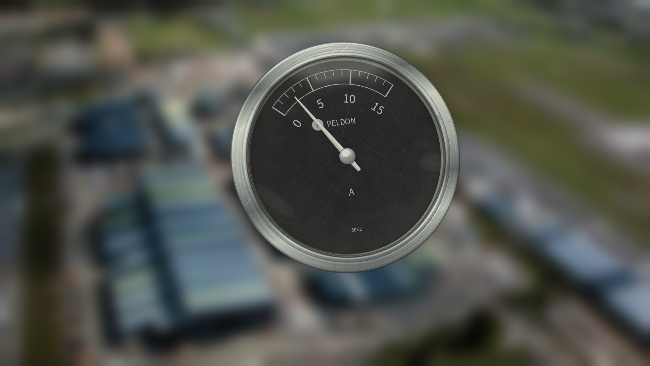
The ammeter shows value=2.5 unit=A
